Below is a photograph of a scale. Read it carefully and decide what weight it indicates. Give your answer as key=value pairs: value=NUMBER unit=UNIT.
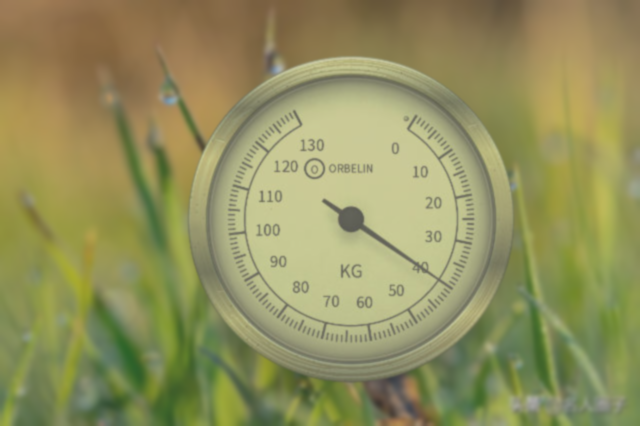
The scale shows value=40 unit=kg
